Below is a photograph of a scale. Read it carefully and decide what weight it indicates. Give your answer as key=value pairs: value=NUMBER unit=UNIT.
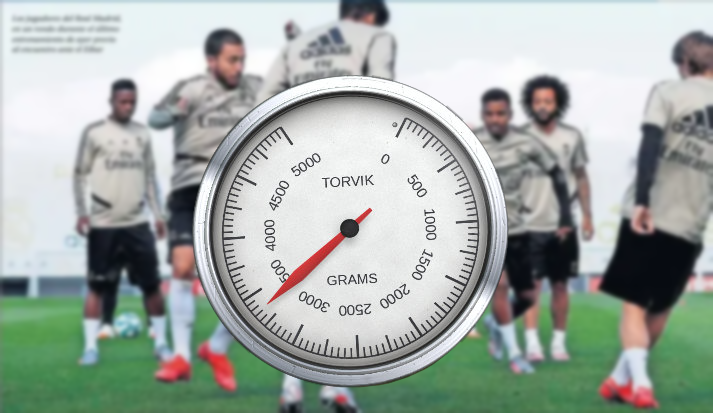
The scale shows value=3350 unit=g
